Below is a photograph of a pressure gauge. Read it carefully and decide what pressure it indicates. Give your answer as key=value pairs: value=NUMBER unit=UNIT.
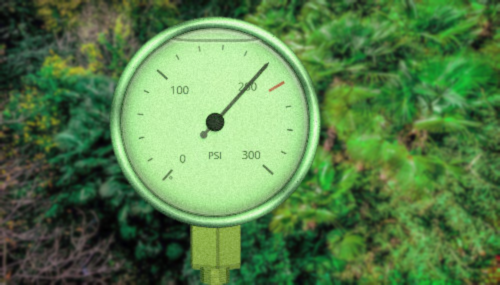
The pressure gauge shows value=200 unit=psi
